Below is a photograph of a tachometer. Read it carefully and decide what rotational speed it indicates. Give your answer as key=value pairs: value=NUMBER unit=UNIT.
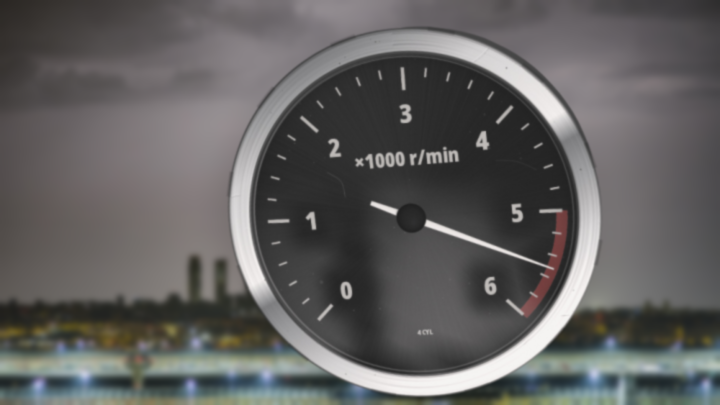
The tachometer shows value=5500 unit=rpm
